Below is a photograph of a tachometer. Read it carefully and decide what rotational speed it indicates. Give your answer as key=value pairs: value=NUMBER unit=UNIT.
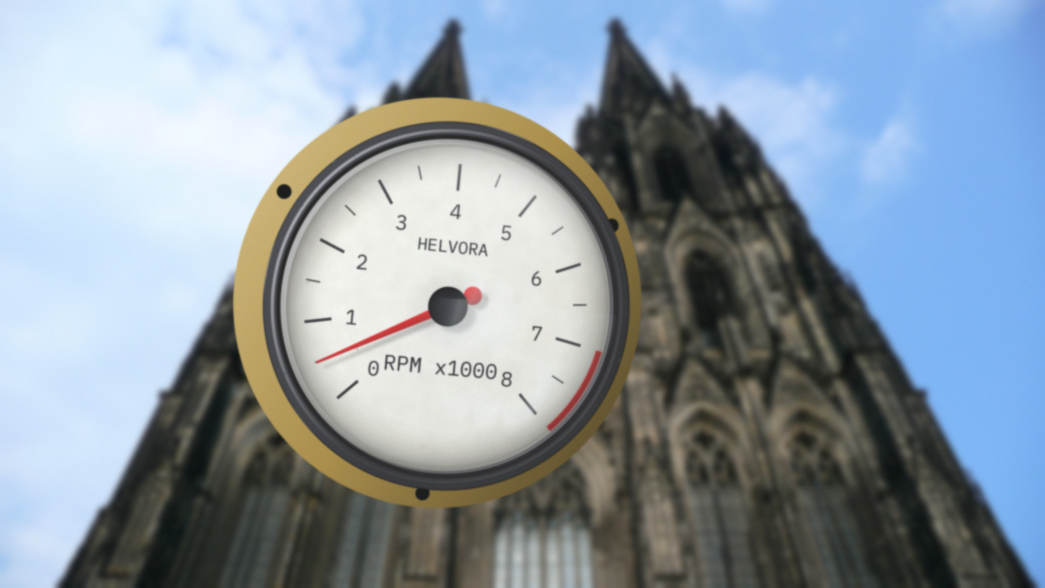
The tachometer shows value=500 unit=rpm
